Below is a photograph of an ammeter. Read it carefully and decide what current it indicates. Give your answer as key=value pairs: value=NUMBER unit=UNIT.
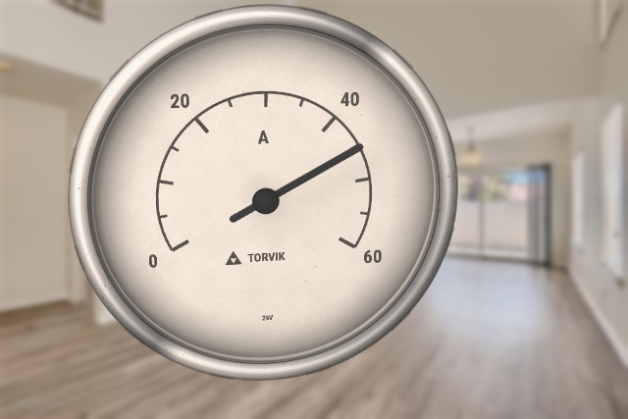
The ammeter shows value=45 unit=A
